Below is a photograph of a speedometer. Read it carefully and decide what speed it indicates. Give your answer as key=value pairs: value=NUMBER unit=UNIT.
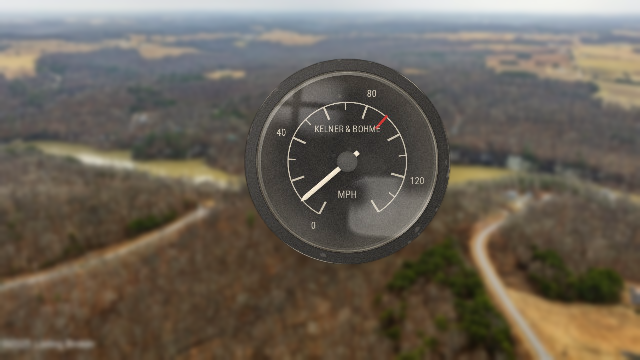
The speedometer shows value=10 unit=mph
